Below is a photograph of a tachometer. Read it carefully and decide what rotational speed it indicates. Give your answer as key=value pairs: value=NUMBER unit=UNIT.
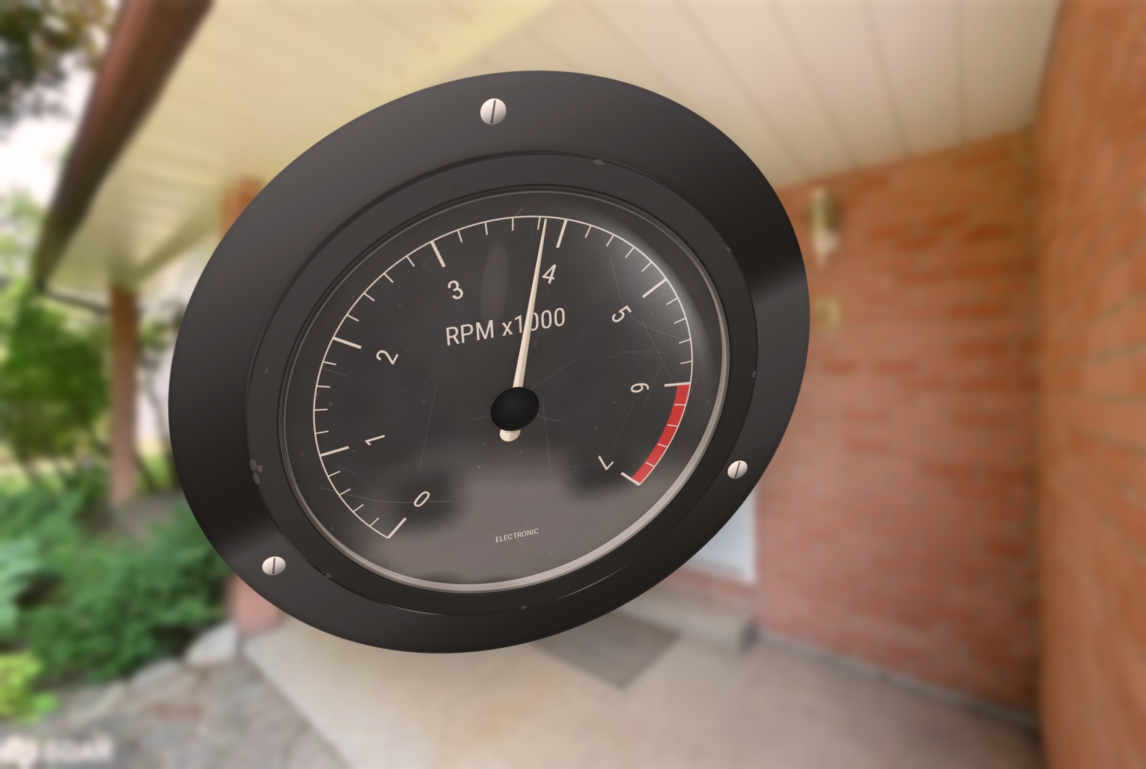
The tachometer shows value=3800 unit=rpm
